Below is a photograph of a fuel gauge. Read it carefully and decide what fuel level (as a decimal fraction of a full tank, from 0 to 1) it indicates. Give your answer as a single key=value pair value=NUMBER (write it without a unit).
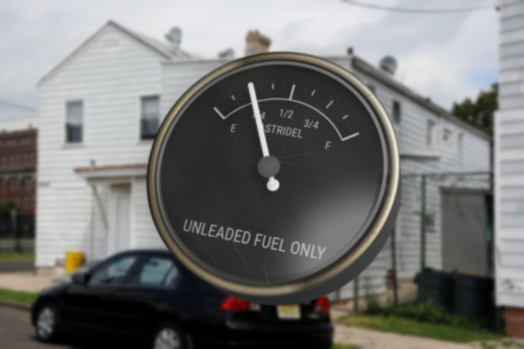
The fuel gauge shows value=0.25
